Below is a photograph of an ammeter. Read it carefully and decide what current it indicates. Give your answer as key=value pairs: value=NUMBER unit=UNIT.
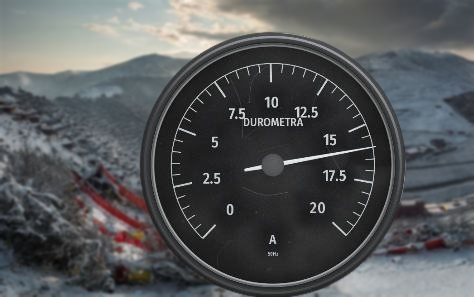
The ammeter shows value=16 unit=A
